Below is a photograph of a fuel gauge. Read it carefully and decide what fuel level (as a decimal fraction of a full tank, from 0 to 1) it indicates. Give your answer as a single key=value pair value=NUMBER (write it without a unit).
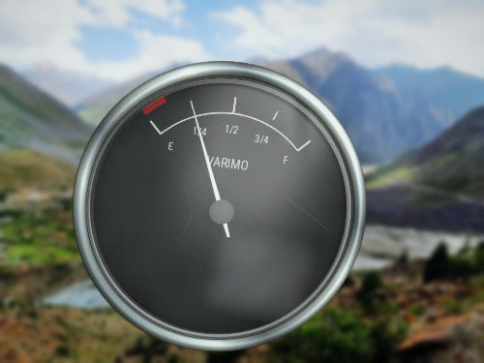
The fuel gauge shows value=0.25
